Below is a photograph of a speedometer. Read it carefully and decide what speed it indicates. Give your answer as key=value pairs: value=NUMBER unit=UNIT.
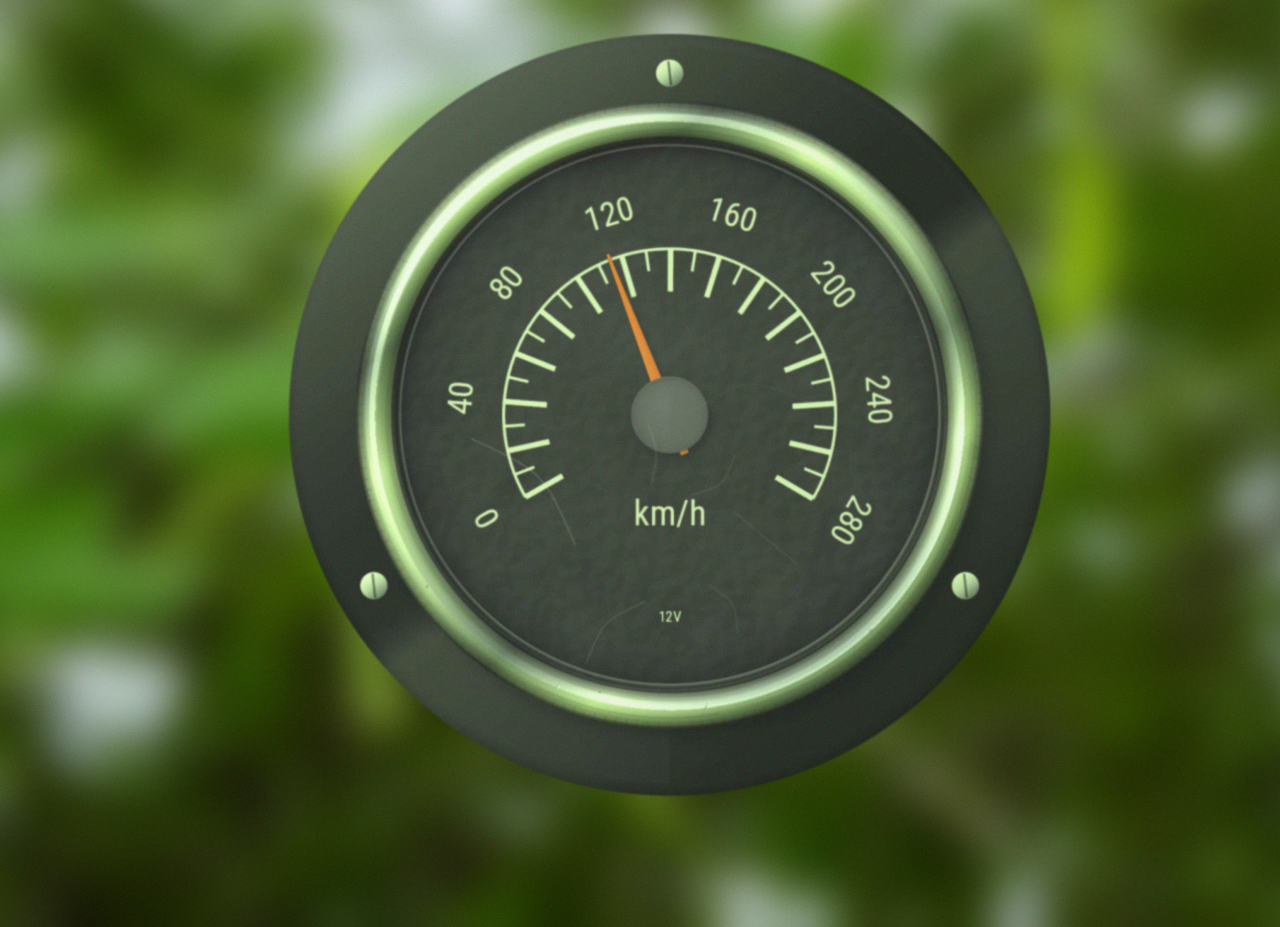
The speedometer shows value=115 unit=km/h
